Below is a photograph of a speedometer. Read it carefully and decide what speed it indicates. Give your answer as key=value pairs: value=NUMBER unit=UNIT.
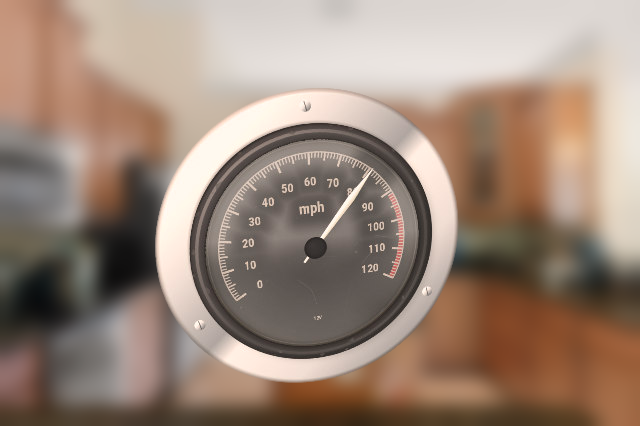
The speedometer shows value=80 unit=mph
